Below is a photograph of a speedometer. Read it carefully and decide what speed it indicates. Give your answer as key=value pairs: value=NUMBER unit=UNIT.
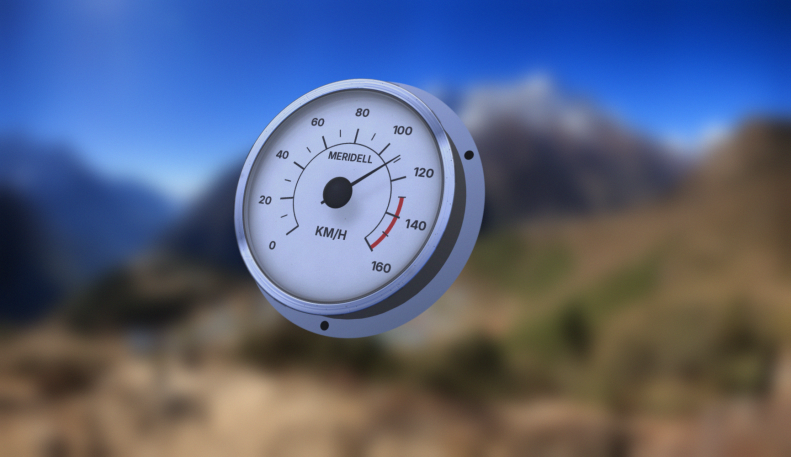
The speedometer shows value=110 unit=km/h
